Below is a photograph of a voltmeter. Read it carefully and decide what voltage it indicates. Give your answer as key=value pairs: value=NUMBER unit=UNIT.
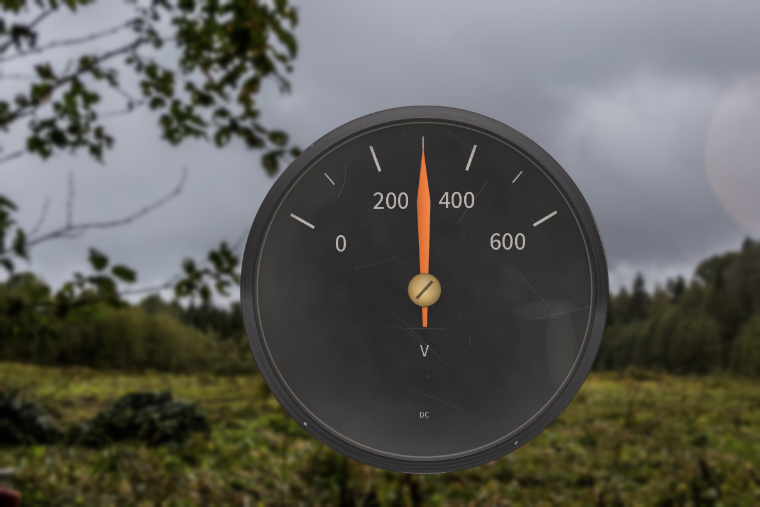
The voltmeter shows value=300 unit=V
